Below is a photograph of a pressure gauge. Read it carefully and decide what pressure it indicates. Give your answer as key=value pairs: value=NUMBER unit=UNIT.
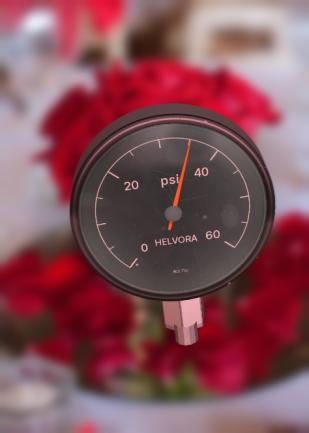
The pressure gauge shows value=35 unit=psi
